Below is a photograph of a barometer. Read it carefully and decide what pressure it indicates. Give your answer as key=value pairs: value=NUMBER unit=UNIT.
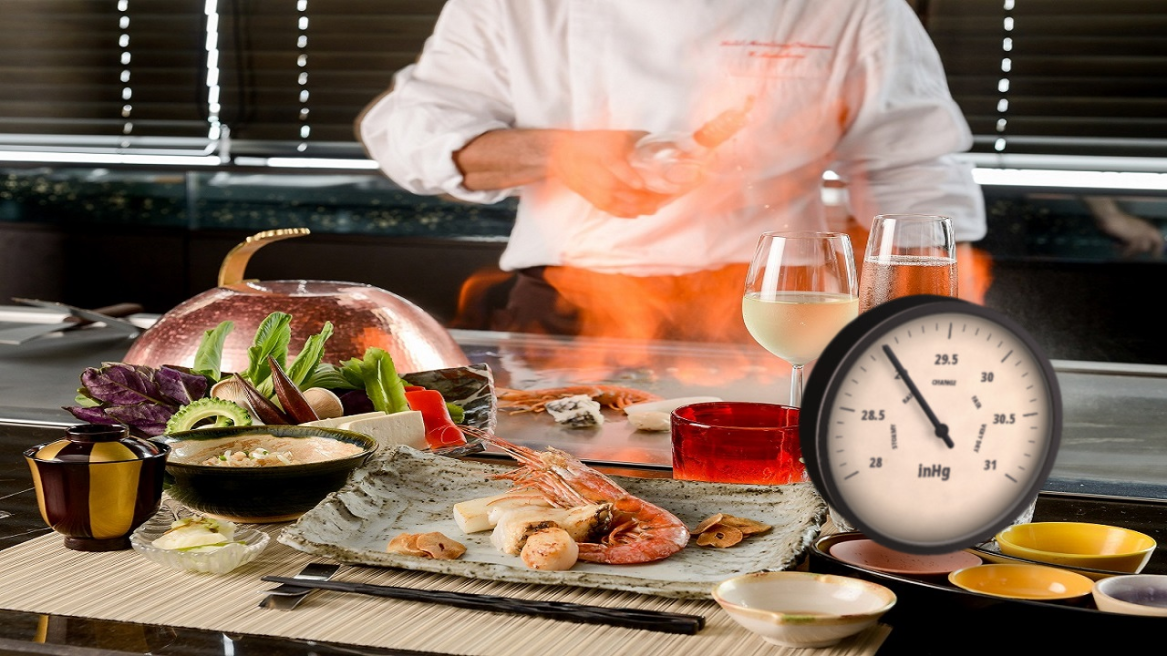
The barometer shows value=29 unit=inHg
